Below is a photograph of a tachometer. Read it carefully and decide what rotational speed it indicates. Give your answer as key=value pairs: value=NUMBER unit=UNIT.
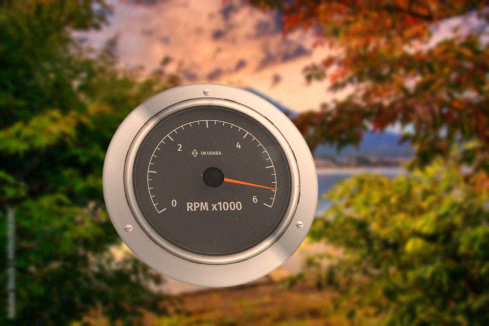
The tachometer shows value=5600 unit=rpm
